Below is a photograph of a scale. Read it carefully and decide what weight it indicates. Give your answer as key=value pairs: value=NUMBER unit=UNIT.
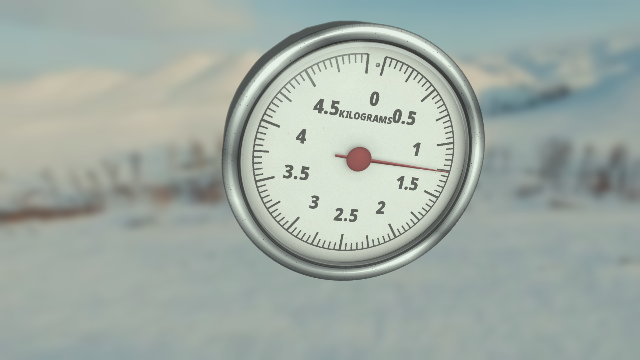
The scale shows value=1.25 unit=kg
